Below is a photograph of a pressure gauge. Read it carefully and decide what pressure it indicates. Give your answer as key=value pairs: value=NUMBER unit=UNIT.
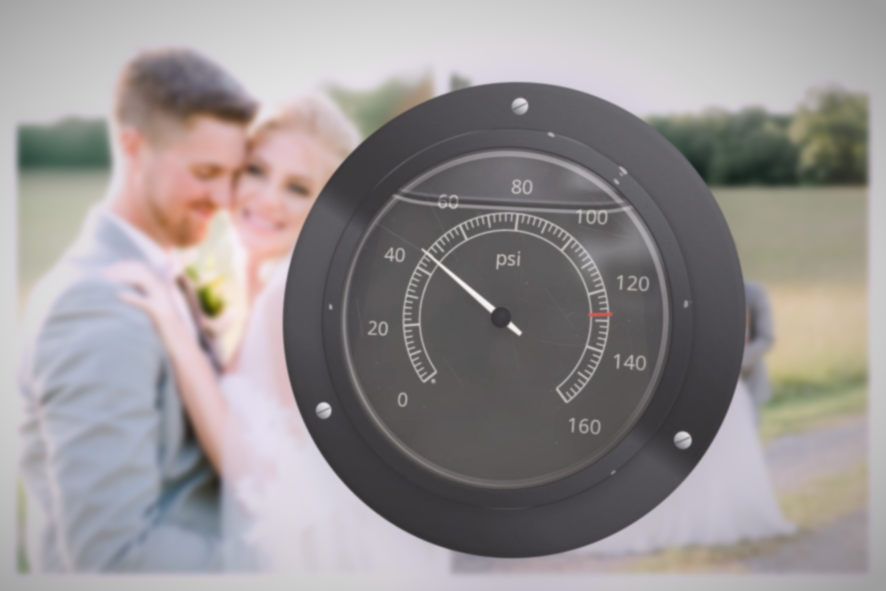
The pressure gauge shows value=46 unit=psi
